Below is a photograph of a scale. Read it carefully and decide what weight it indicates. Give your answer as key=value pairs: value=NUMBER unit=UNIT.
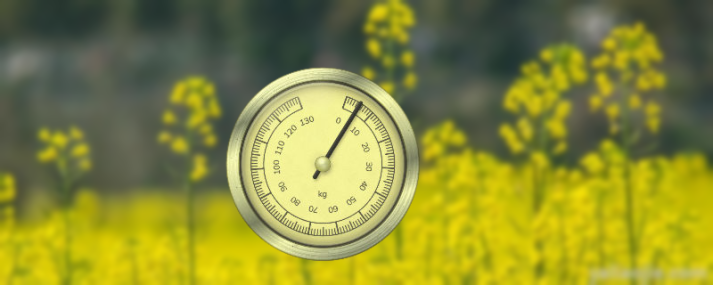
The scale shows value=5 unit=kg
